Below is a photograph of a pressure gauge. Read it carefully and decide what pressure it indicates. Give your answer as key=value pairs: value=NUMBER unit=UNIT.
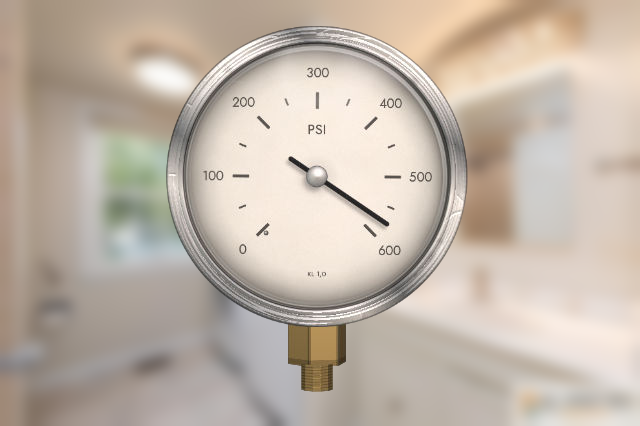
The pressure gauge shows value=575 unit=psi
